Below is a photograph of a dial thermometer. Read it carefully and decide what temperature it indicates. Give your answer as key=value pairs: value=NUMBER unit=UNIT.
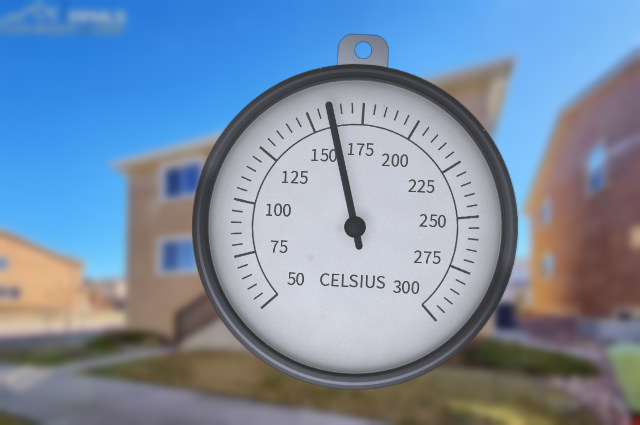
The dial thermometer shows value=160 unit=°C
